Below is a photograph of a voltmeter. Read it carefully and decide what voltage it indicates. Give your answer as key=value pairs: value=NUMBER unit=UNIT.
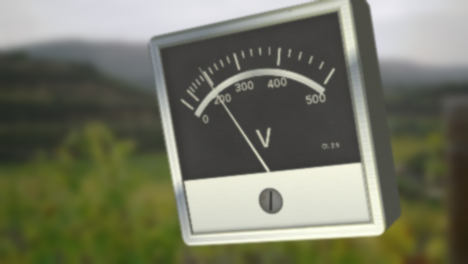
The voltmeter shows value=200 unit=V
